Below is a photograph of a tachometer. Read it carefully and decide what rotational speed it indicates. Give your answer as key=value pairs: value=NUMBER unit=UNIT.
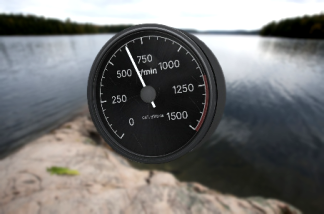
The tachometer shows value=650 unit=rpm
